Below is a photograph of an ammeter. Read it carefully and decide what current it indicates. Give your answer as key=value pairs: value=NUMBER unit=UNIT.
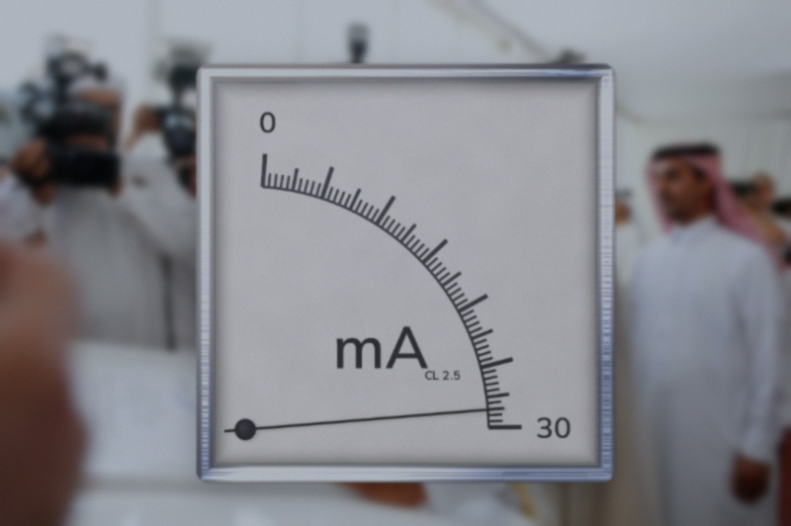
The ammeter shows value=28.5 unit=mA
